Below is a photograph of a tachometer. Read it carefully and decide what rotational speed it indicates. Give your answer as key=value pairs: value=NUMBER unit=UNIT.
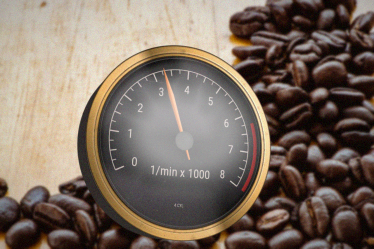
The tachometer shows value=3250 unit=rpm
